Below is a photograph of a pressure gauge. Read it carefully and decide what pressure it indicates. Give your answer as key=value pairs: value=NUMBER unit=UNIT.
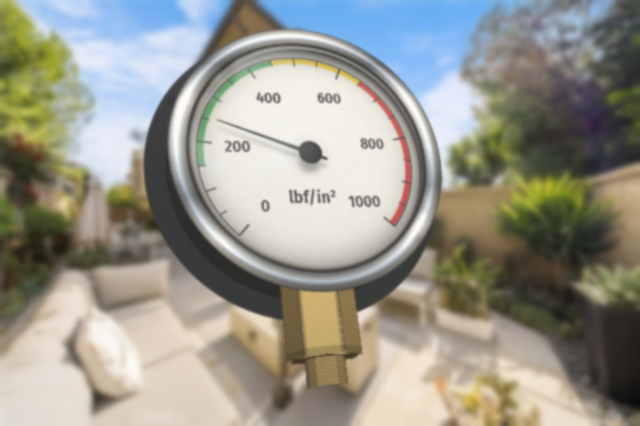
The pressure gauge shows value=250 unit=psi
